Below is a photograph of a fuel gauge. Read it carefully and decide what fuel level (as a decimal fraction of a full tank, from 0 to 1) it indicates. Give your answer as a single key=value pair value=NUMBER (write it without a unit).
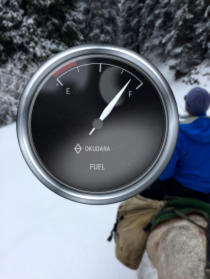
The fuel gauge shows value=0.875
